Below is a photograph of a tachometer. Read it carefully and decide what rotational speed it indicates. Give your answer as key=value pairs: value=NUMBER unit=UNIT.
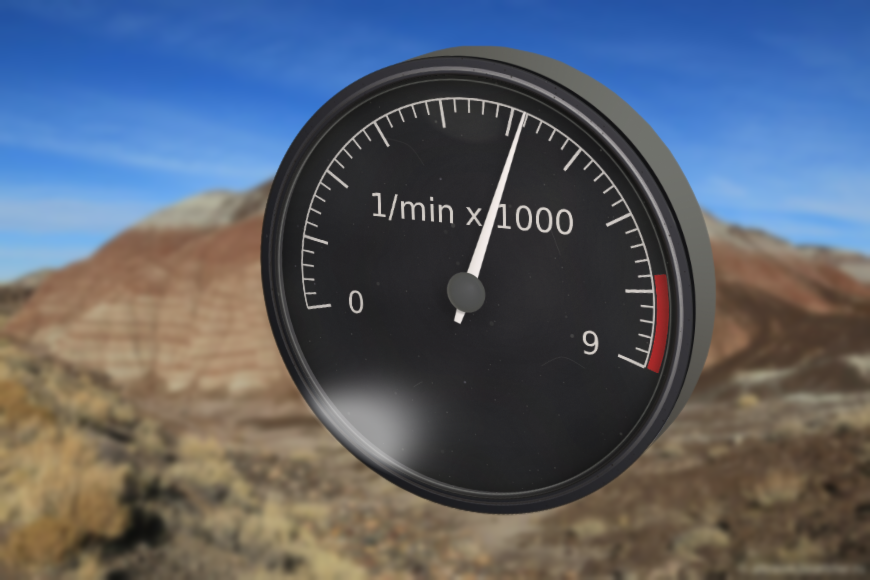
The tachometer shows value=5200 unit=rpm
